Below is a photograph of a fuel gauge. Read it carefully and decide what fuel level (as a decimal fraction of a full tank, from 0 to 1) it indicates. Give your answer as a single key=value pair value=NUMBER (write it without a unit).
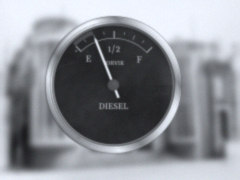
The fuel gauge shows value=0.25
